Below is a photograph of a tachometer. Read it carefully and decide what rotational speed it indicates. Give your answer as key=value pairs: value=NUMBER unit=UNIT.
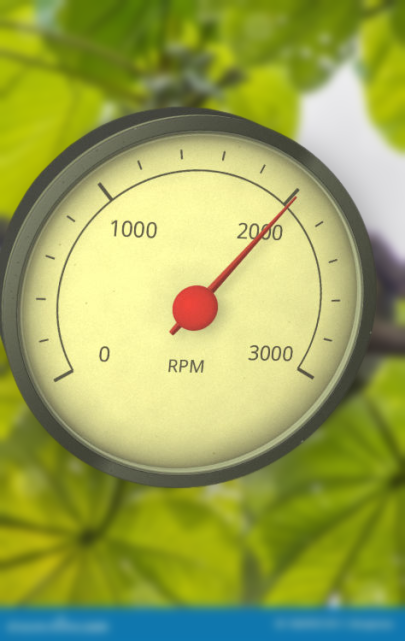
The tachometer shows value=2000 unit=rpm
